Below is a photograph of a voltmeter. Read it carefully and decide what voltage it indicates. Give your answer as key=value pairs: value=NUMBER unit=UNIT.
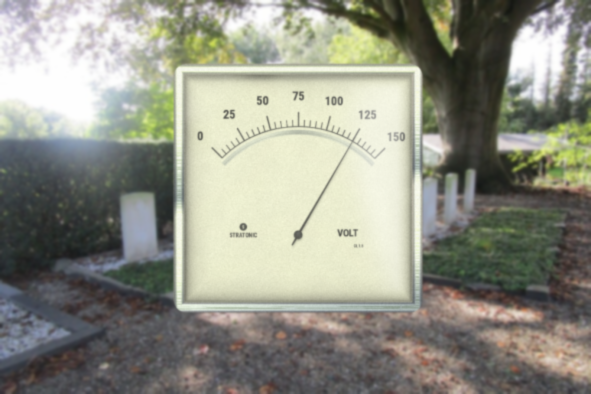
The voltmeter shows value=125 unit=V
